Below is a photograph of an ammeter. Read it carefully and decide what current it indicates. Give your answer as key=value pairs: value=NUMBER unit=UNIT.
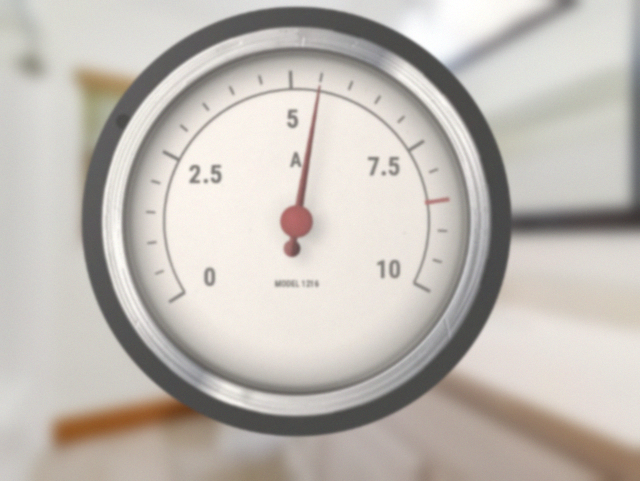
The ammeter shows value=5.5 unit=A
